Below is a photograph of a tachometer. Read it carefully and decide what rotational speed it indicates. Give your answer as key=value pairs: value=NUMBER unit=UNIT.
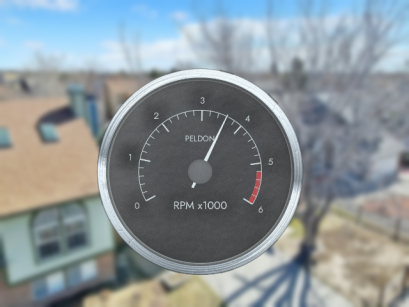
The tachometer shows value=3600 unit=rpm
